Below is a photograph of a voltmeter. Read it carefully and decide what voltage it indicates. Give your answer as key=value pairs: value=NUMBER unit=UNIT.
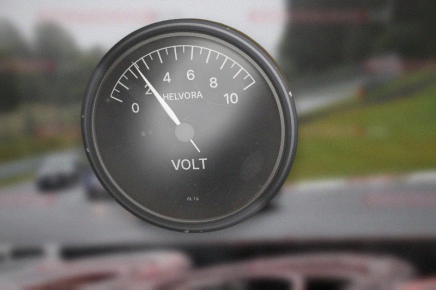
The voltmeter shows value=2.5 unit=V
